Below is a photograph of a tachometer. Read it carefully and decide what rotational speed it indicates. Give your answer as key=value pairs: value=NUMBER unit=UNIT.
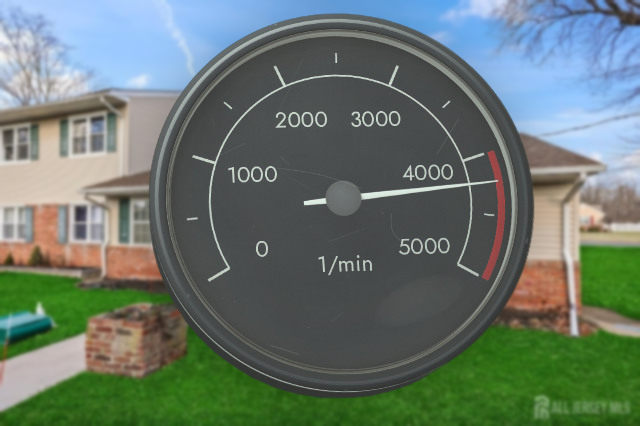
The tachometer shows value=4250 unit=rpm
